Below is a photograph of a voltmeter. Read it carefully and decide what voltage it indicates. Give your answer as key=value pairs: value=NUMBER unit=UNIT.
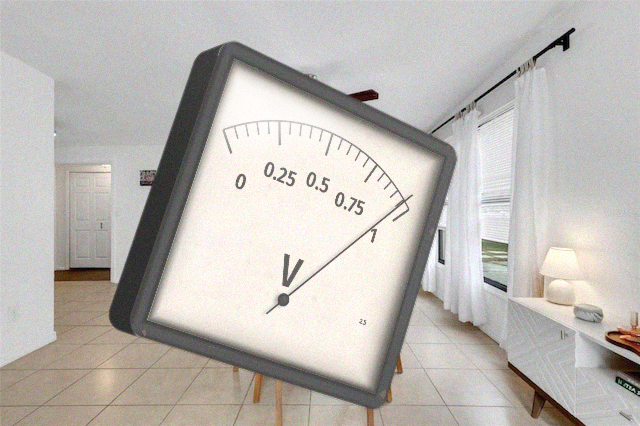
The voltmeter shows value=0.95 unit=V
